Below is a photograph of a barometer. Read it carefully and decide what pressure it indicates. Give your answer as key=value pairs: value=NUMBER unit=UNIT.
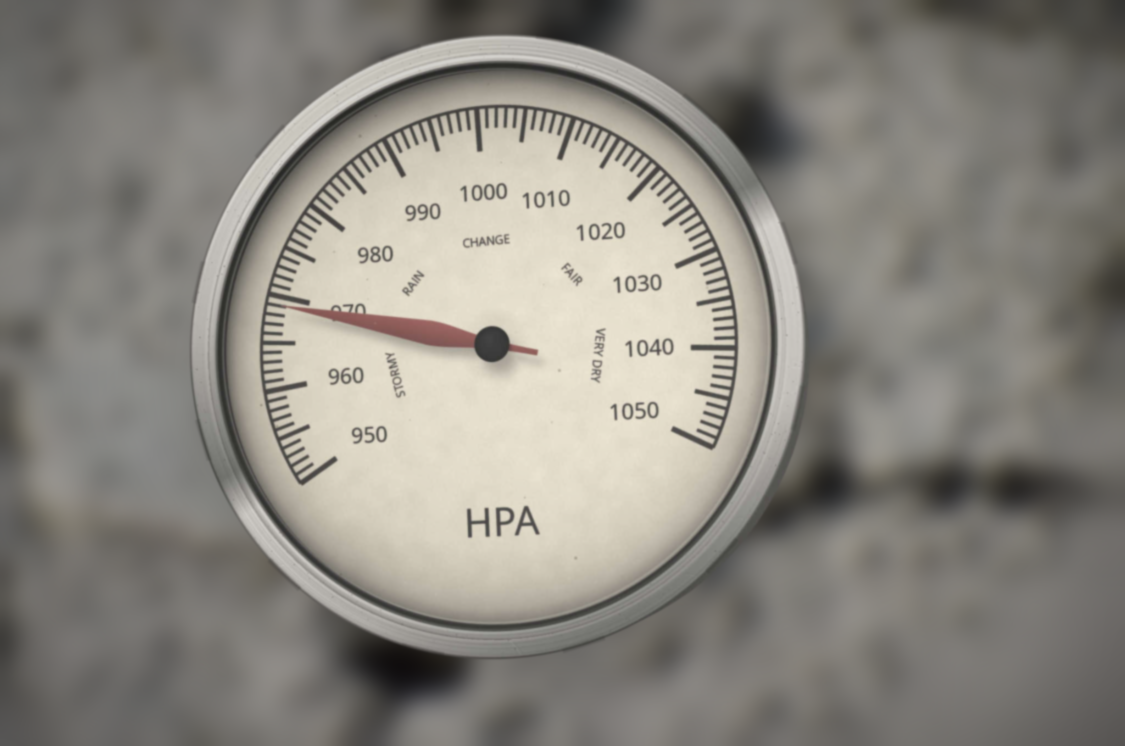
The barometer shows value=969 unit=hPa
